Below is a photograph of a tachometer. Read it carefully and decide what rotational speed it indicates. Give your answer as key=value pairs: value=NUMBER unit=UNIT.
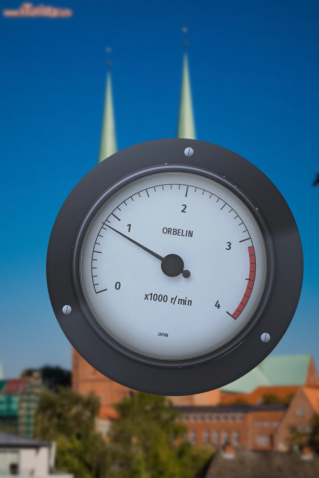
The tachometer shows value=850 unit=rpm
